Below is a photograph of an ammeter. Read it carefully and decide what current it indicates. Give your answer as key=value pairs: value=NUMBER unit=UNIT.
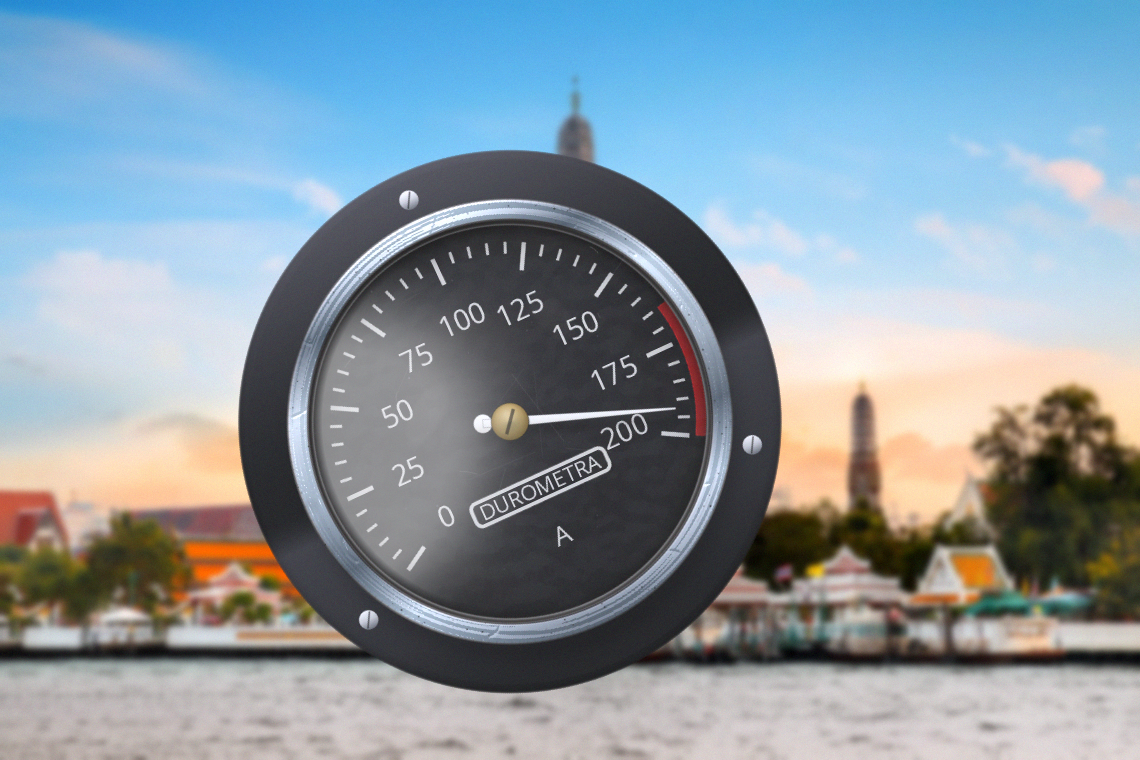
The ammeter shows value=192.5 unit=A
